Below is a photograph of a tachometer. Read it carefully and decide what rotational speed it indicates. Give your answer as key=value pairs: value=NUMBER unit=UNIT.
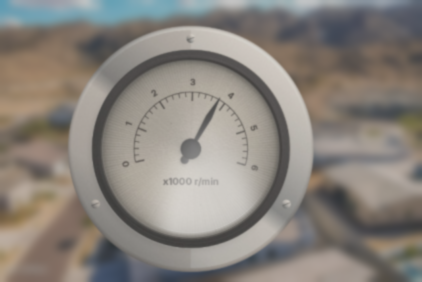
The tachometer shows value=3800 unit=rpm
